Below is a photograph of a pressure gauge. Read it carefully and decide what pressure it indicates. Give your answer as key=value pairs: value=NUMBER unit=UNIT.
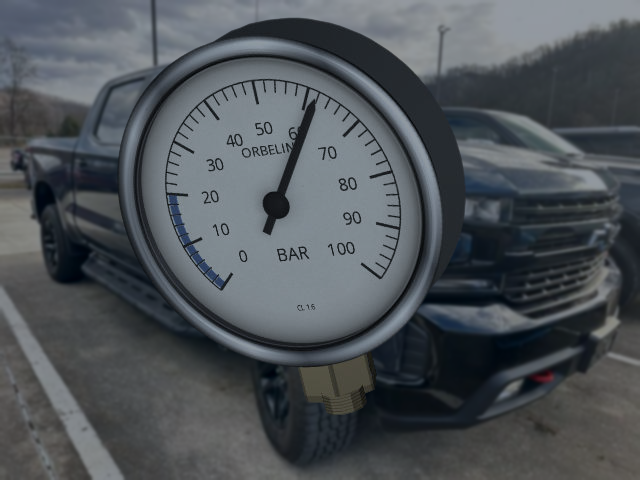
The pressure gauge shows value=62 unit=bar
